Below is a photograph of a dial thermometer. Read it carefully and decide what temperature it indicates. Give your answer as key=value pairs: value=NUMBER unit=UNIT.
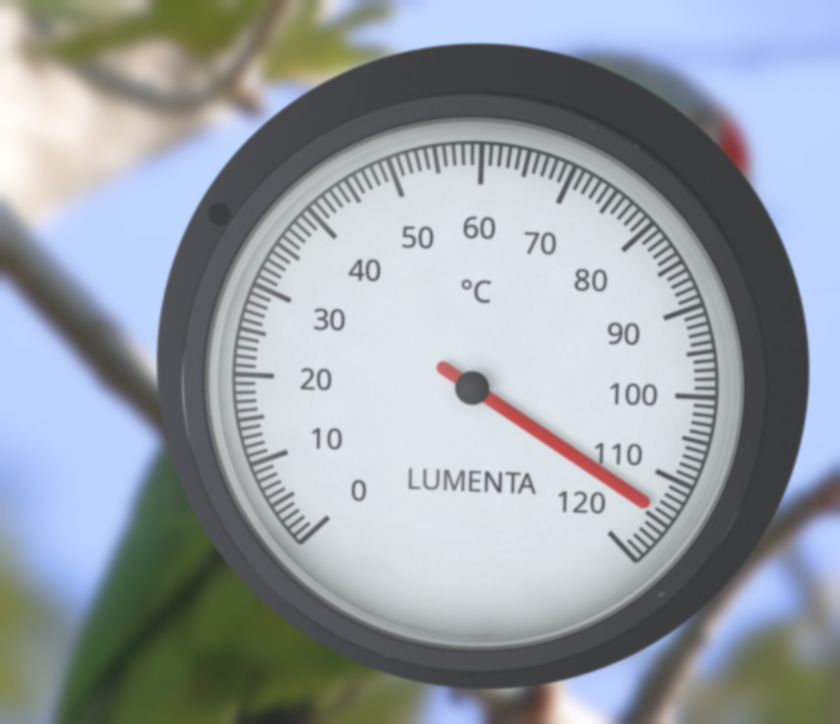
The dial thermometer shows value=114 unit=°C
